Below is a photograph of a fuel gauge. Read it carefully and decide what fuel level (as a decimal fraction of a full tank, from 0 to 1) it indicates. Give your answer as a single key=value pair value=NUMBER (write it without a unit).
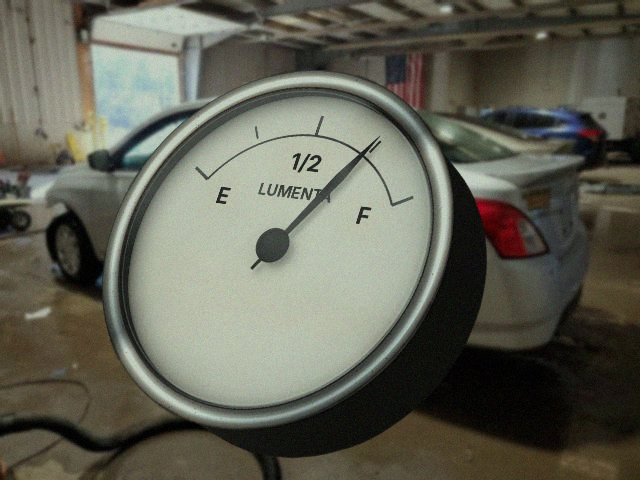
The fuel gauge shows value=0.75
